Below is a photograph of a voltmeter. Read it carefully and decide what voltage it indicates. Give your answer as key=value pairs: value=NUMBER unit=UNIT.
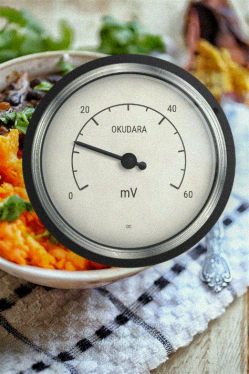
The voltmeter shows value=12.5 unit=mV
